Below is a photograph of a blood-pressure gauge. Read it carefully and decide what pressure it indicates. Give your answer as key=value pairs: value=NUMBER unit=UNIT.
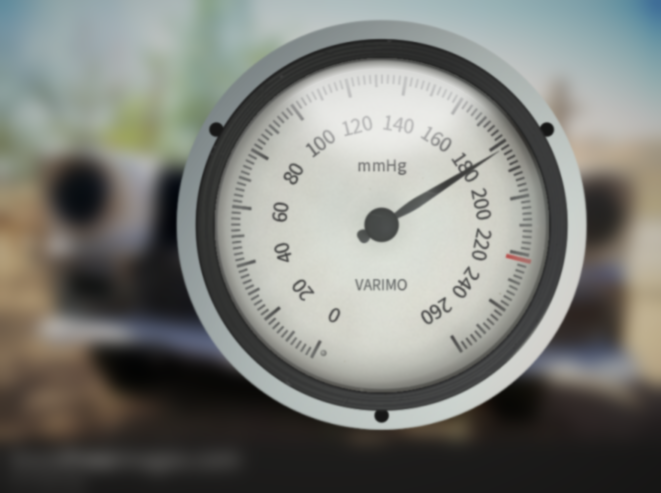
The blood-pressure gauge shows value=182 unit=mmHg
